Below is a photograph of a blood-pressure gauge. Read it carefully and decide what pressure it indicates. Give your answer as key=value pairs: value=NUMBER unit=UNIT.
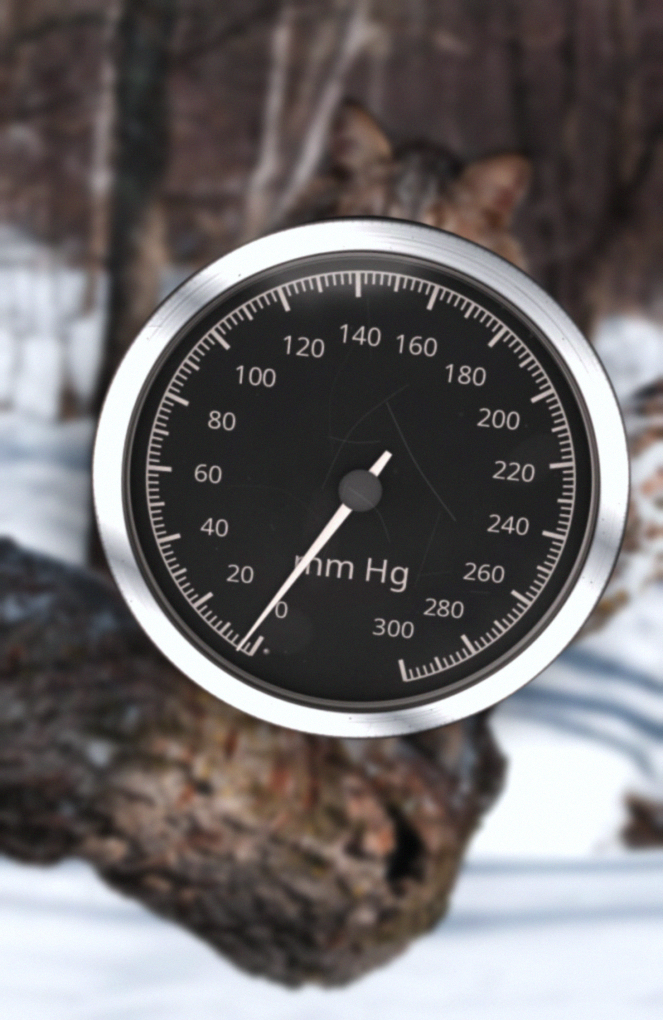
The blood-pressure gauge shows value=4 unit=mmHg
